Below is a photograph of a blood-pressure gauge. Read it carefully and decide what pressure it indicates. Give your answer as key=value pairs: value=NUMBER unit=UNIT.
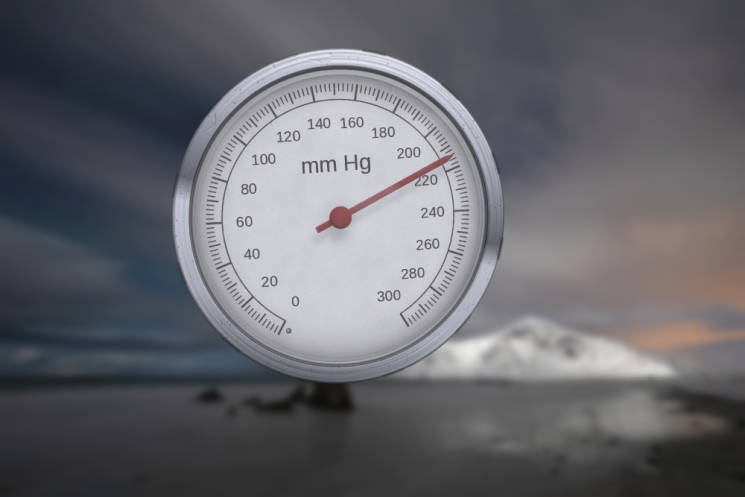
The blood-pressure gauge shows value=214 unit=mmHg
